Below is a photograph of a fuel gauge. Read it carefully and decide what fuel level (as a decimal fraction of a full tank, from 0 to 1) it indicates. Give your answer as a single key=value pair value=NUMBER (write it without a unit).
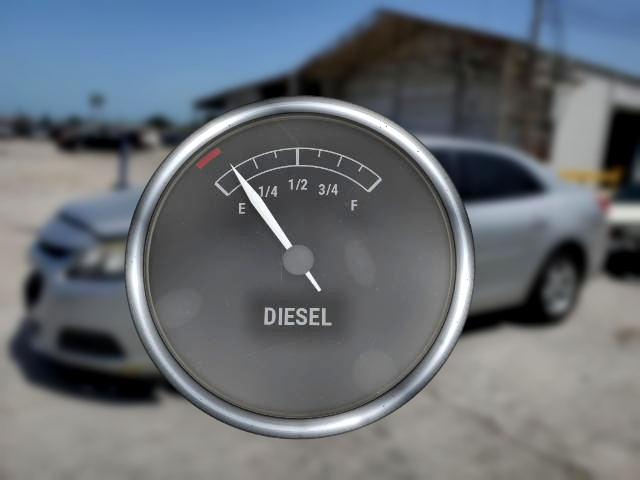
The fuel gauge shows value=0.125
